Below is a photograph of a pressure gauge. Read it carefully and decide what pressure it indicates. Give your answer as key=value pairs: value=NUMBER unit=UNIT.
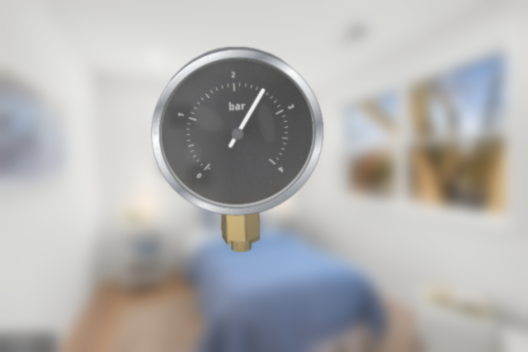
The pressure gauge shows value=2.5 unit=bar
